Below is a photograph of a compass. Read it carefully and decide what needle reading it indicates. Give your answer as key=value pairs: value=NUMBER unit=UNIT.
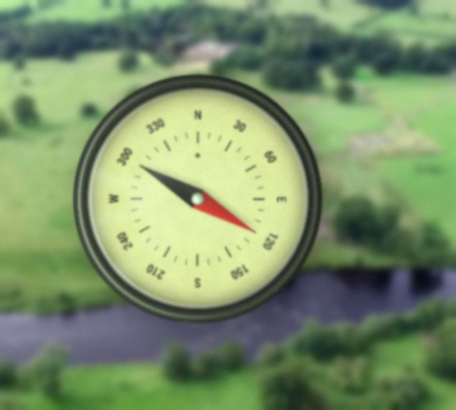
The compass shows value=120 unit=°
